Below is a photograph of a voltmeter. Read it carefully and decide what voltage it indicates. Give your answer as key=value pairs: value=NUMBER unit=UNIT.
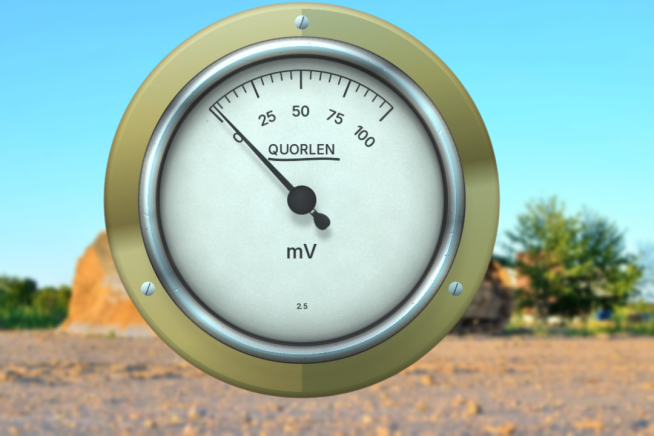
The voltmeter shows value=2.5 unit=mV
